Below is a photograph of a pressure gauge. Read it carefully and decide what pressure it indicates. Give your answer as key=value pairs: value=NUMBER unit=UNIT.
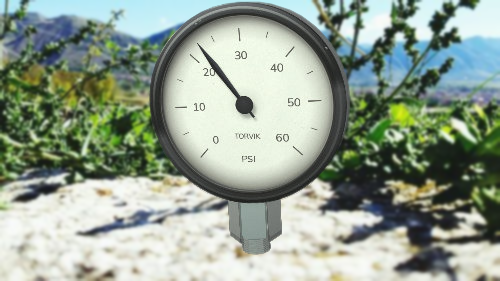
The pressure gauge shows value=22.5 unit=psi
